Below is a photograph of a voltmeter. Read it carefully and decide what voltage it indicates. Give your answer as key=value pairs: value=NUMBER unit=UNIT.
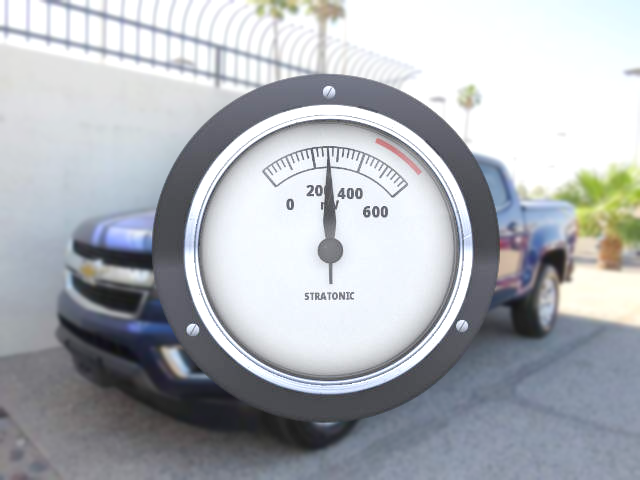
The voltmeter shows value=260 unit=mV
